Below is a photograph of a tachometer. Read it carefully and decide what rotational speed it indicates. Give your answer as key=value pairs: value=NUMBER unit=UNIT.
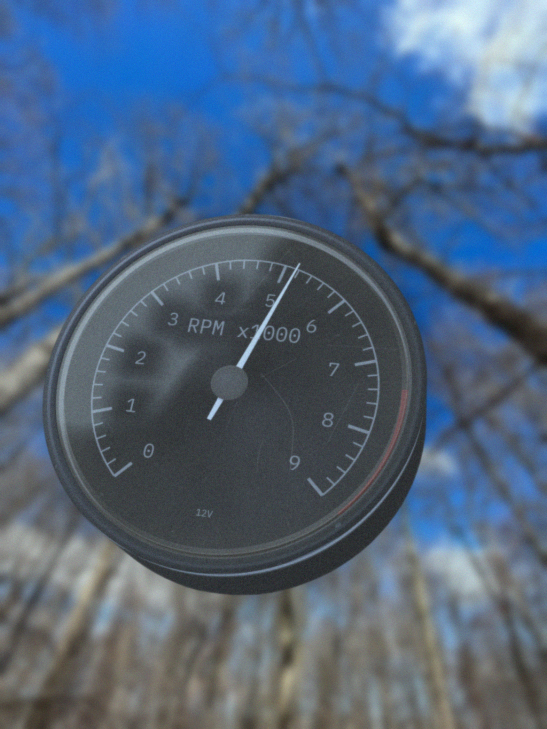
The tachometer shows value=5200 unit=rpm
